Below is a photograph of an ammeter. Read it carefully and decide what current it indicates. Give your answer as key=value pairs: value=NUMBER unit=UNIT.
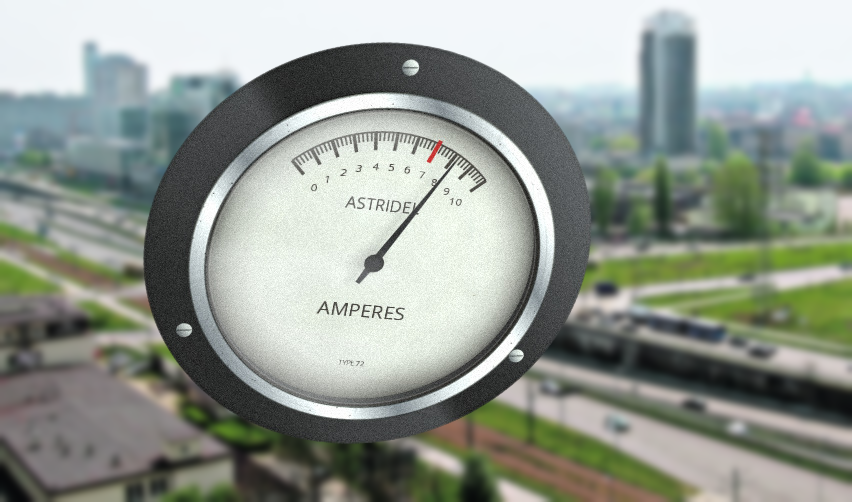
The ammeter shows value=8 unit=A
